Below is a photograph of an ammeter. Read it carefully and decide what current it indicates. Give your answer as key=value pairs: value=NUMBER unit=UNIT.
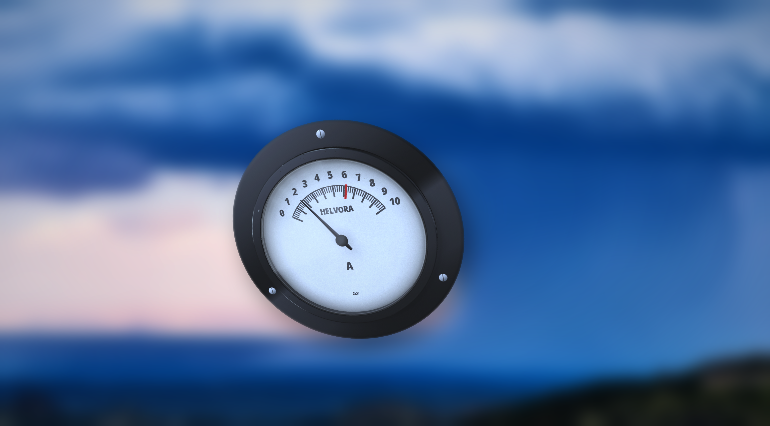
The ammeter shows value=2 unit=A
